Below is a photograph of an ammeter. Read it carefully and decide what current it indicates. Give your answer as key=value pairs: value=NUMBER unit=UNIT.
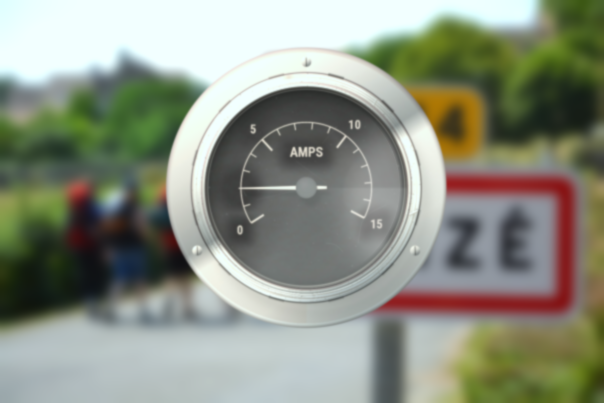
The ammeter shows value=2 unit=A
